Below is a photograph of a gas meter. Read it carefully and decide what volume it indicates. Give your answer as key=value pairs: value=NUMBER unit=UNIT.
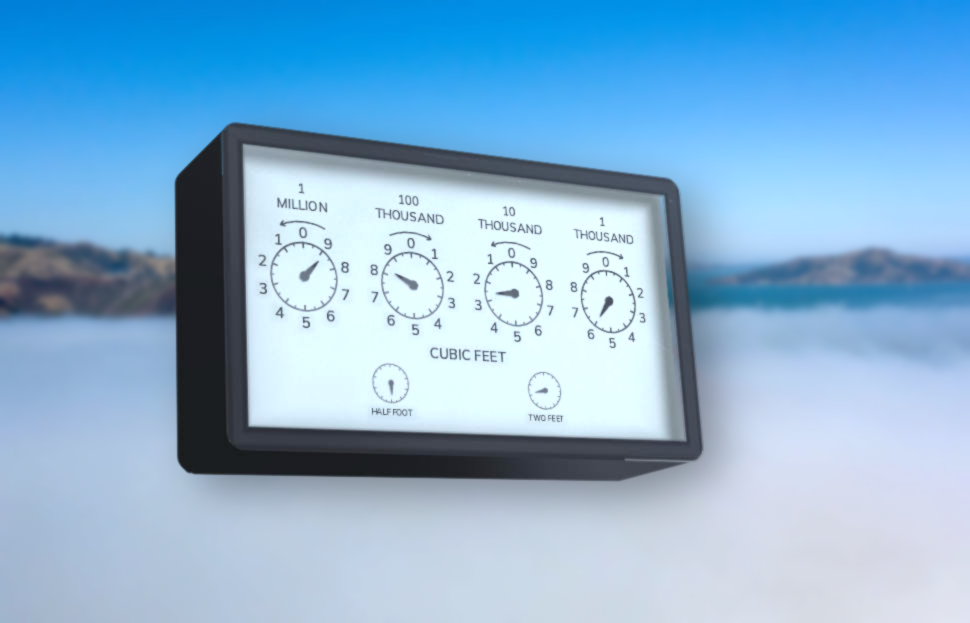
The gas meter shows value=882600 unit=ft³
